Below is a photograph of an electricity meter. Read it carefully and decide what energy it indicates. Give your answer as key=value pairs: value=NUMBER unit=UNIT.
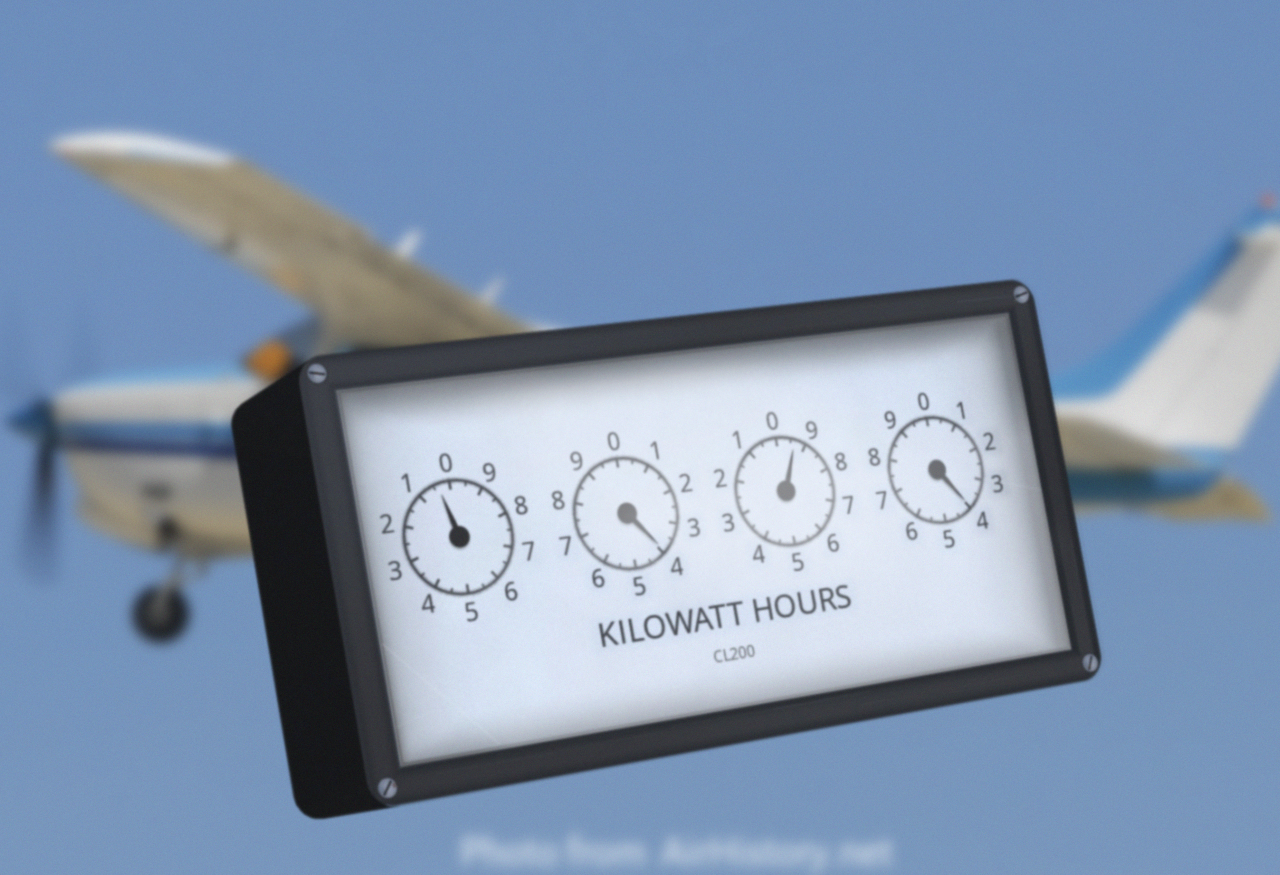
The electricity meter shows value=394 unit=kWh
